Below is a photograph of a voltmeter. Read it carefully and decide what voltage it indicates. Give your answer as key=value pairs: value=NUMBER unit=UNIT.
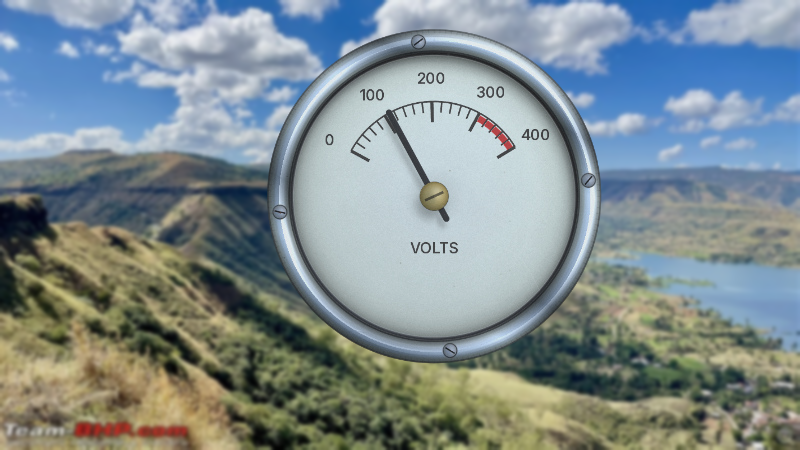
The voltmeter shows value=110 unit=V
